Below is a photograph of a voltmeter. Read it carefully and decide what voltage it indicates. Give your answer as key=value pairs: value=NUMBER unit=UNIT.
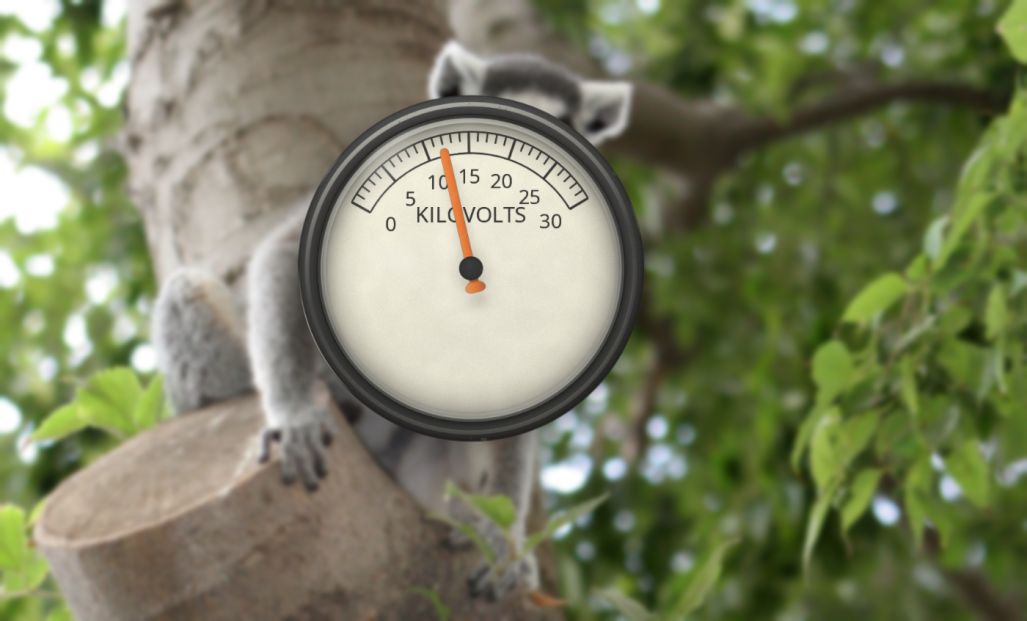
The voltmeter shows value=12 unit=kV
